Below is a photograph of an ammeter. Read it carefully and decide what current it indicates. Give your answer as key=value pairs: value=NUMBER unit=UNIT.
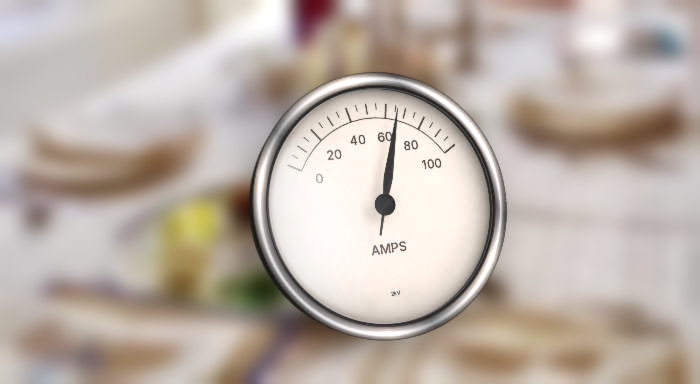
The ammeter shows value=65 unit=A
